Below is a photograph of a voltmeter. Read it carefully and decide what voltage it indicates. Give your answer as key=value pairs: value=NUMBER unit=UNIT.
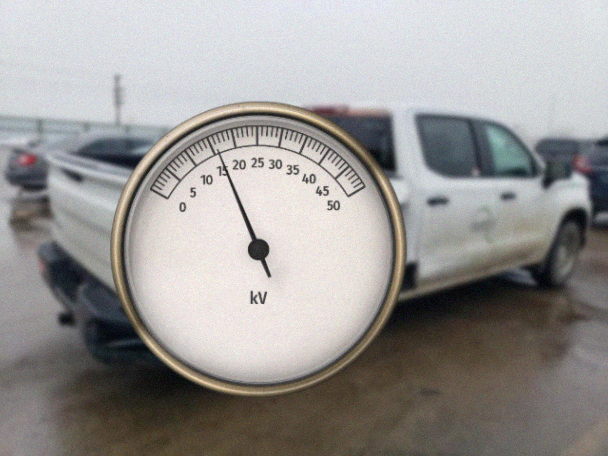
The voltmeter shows value=16 unit=kV
